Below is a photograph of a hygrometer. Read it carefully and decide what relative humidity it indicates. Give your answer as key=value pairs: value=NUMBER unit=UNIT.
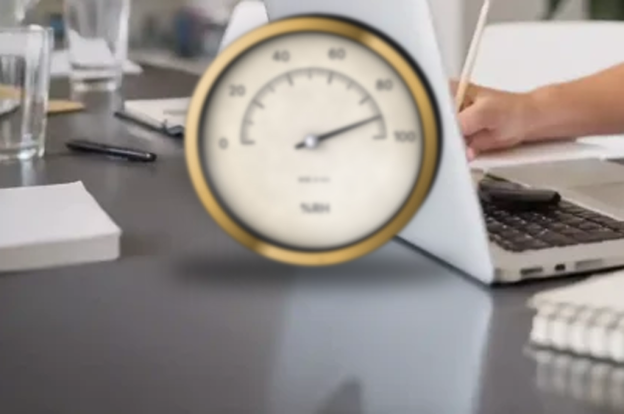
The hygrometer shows value=90 unit=%
